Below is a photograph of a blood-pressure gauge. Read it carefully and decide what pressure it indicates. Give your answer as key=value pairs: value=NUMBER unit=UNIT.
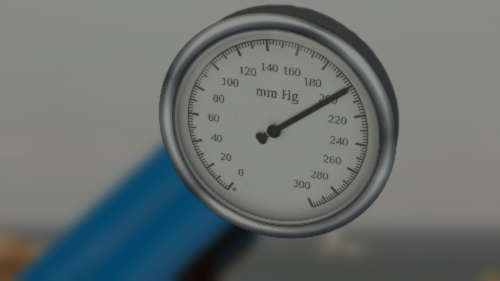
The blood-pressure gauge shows value=200 unit=mmHg
